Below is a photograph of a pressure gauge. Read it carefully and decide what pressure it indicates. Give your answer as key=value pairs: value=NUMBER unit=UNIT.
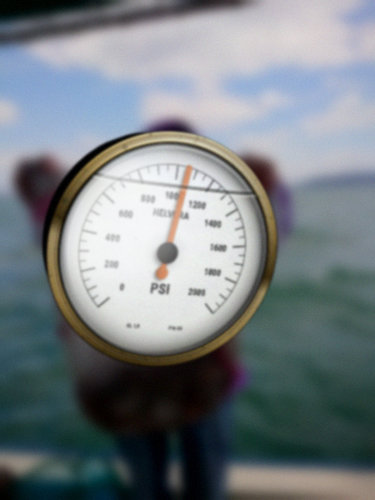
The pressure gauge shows value=1050 unit=psi
